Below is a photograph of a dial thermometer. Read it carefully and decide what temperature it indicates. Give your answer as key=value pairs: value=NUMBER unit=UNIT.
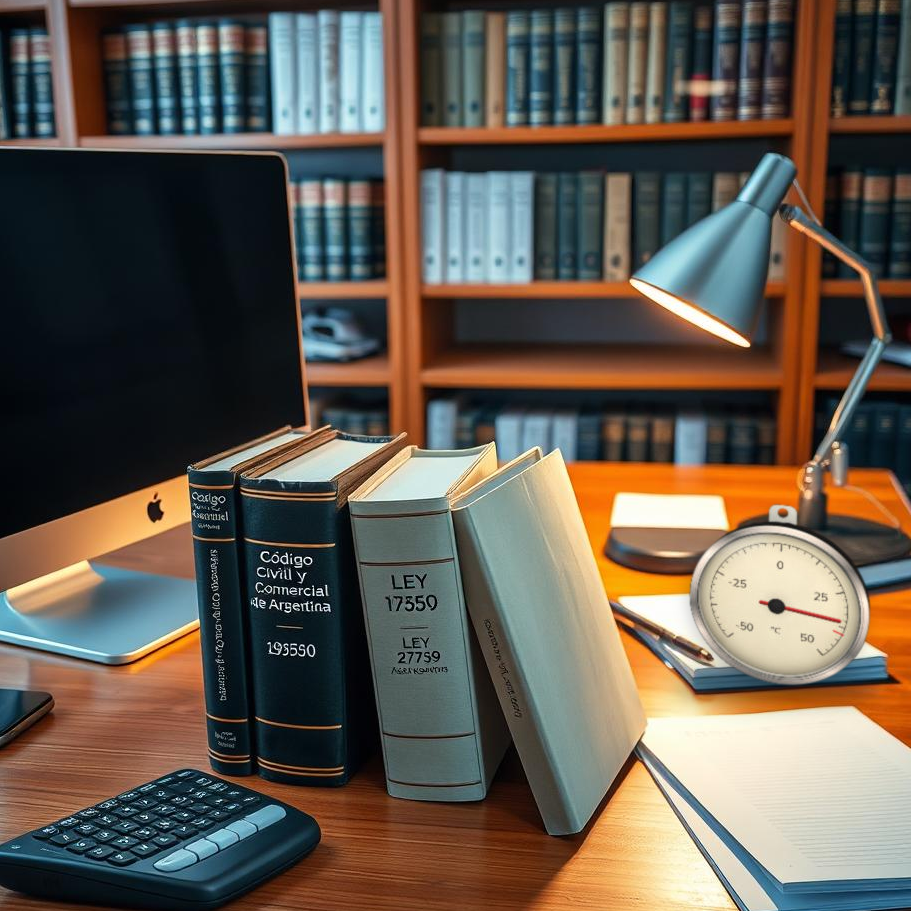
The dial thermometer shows value=35 unit=°C
